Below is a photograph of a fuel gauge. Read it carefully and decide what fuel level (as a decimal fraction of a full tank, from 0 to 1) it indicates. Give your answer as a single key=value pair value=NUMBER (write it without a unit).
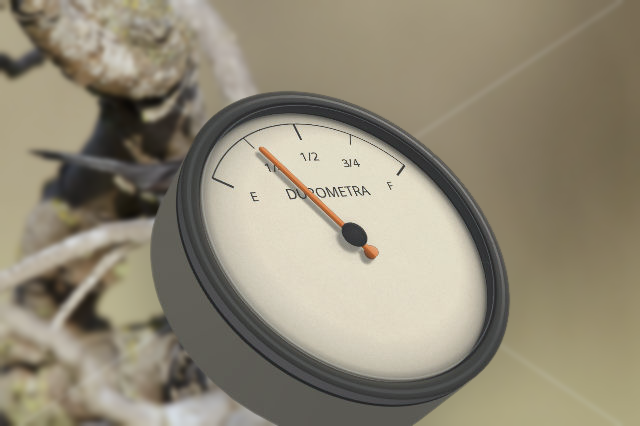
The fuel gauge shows value=0.25
